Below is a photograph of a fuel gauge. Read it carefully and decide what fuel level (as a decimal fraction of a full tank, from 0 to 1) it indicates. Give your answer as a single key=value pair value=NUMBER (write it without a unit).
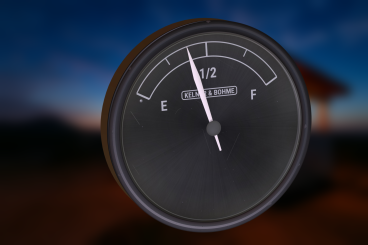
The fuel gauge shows value=0.375
